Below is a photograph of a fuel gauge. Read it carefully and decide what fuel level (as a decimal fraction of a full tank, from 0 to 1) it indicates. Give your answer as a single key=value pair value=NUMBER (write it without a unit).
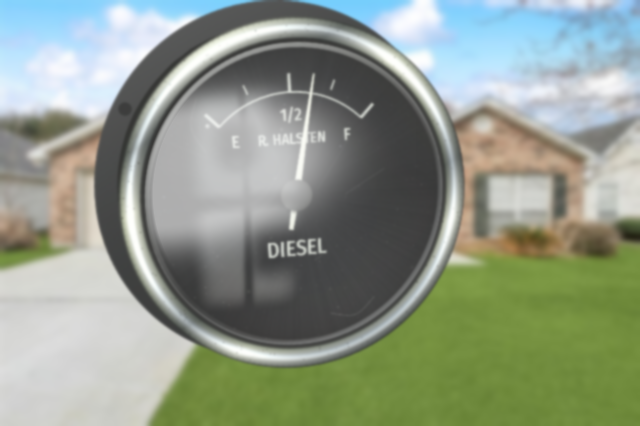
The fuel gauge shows value=0.625
